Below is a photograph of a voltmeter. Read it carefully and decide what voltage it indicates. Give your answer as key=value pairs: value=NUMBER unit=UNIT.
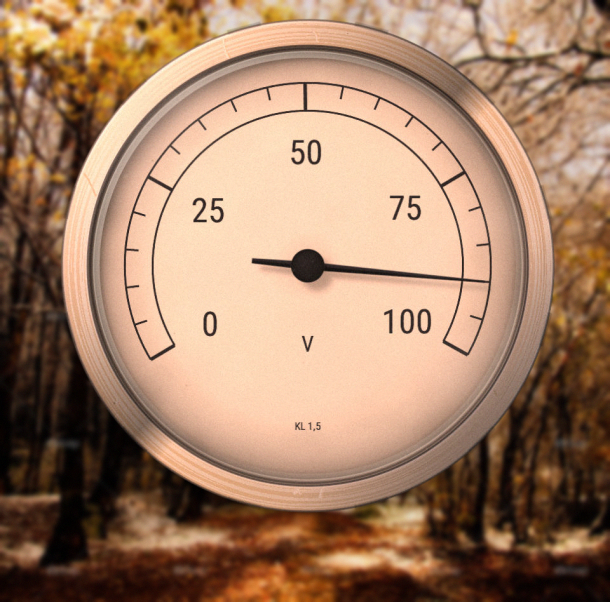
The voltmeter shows value=90 unit=V
